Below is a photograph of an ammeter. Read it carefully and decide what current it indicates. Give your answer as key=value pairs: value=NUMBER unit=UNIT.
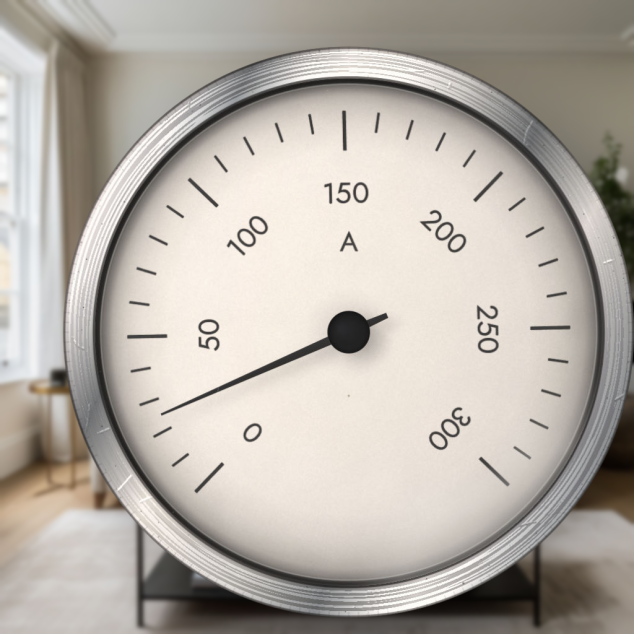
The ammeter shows value=25 unit=A
